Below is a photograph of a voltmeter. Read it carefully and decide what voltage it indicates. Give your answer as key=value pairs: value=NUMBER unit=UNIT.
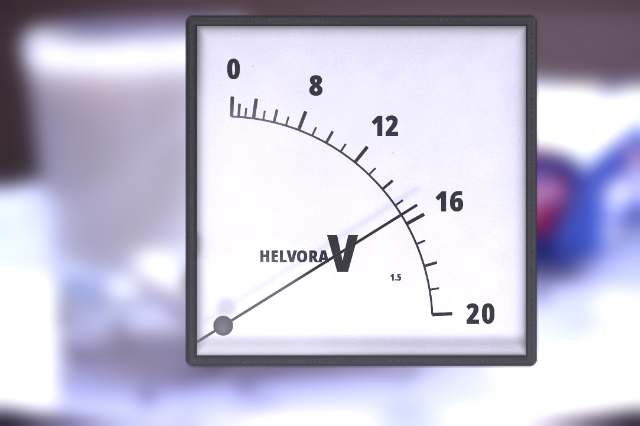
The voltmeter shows value=15.5 unit=V
